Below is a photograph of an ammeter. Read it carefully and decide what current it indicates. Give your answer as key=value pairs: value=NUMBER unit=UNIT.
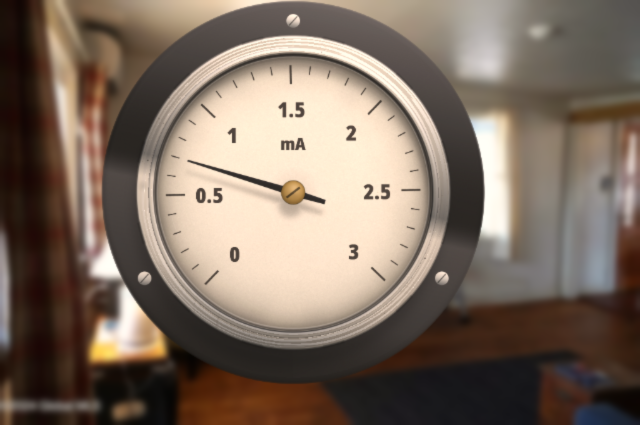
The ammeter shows value=0.7 unit=mA
